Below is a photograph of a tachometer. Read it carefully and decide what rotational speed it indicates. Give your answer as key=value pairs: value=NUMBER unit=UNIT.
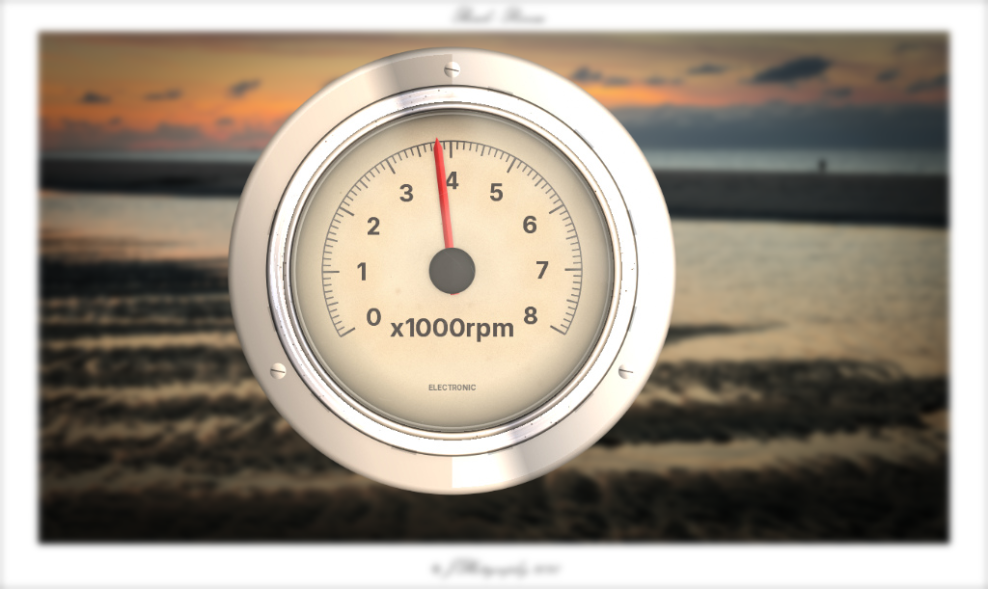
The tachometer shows value=3800 unit=rpm
